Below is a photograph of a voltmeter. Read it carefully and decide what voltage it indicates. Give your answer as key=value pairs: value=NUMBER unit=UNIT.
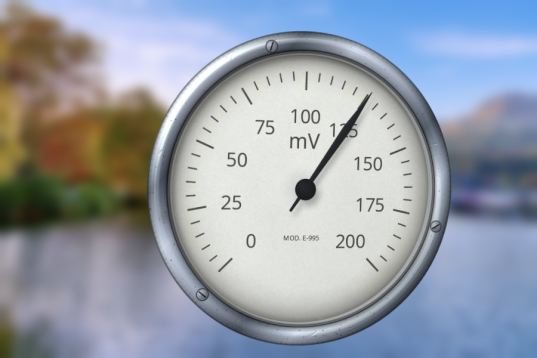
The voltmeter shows value=125 unit=mV
